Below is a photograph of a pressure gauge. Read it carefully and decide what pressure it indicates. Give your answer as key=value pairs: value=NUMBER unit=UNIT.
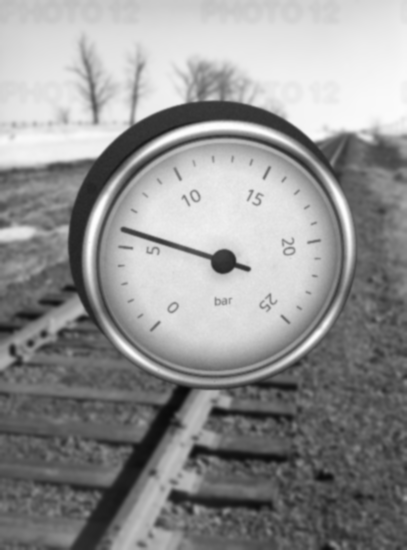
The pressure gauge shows value=6 unit=bar
